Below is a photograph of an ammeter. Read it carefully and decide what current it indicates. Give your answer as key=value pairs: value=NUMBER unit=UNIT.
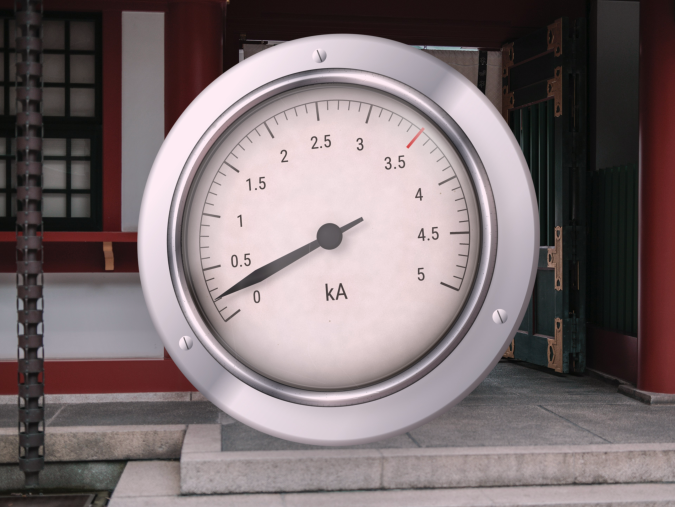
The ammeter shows value=0.2 unit=kA
